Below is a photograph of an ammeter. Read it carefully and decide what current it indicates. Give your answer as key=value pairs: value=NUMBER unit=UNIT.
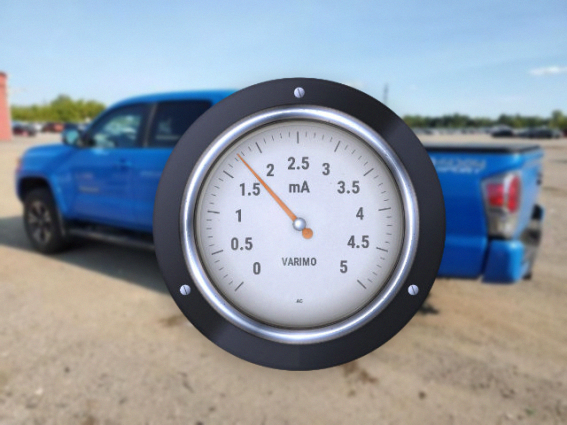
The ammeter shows value=1.75 unit=mA
